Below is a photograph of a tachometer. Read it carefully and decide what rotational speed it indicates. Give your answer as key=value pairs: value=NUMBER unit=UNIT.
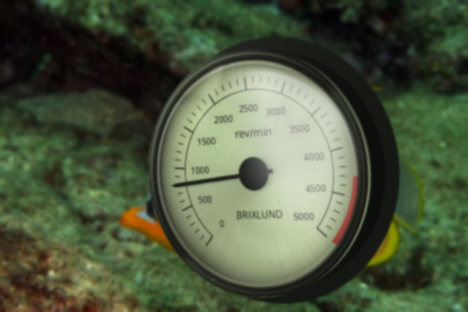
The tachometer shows value=800 unit=rpm
